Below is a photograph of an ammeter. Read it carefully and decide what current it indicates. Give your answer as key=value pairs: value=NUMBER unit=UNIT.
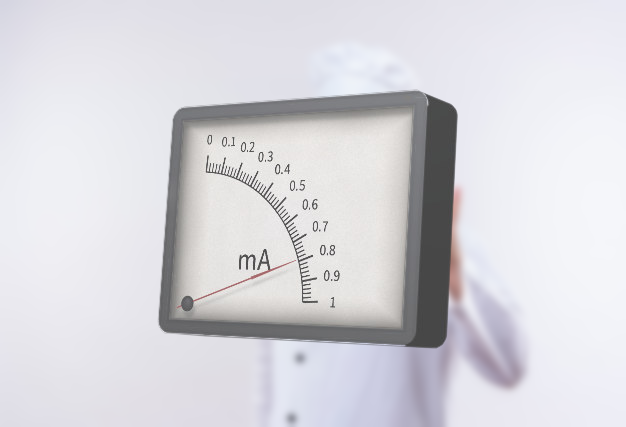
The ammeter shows value=0.8 unit=mA
